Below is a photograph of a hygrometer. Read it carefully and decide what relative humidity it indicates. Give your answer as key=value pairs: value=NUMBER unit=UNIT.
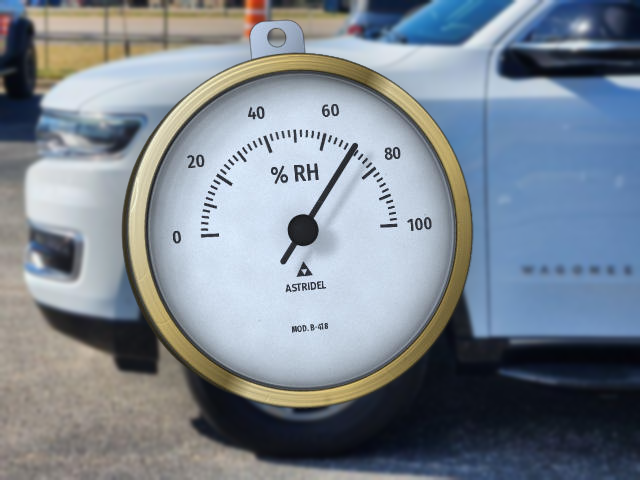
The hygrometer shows value=70 unit=%
